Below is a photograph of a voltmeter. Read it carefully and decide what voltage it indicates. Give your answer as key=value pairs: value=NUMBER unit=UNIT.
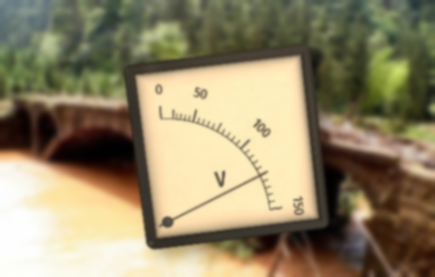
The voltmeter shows value=125 unit=V
